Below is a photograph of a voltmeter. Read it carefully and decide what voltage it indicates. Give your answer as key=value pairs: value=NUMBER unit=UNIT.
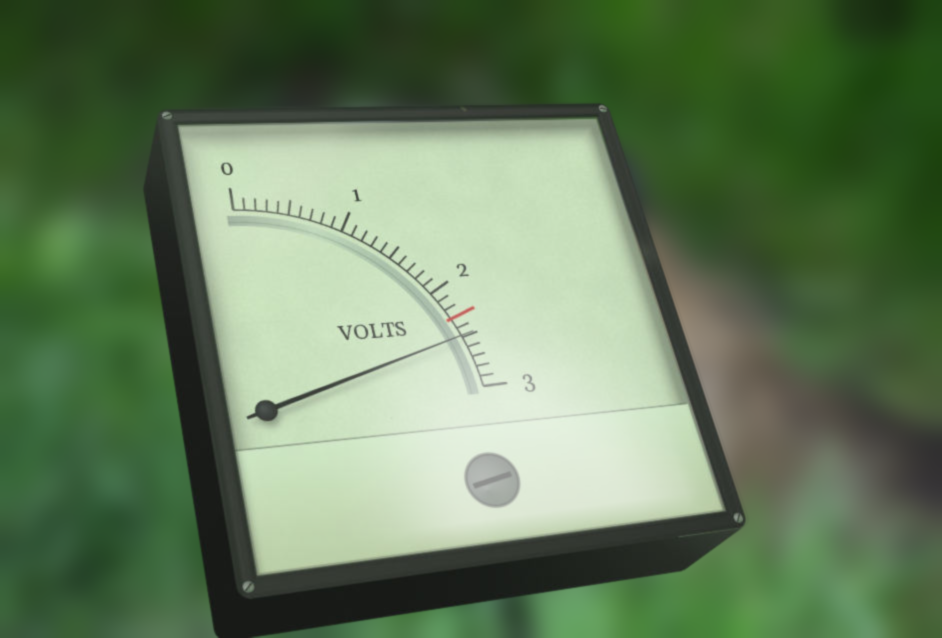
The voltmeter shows value=2.5 unit=V
